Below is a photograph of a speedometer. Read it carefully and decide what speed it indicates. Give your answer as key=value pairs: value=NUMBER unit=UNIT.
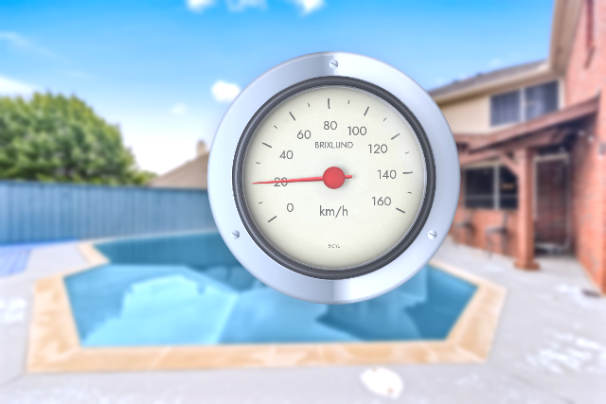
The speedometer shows value=20 unit=km/h
